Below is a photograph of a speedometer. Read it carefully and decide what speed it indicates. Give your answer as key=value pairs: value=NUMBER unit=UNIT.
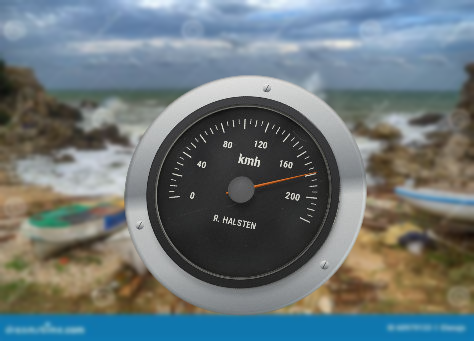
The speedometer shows value=180 unit=km/h
